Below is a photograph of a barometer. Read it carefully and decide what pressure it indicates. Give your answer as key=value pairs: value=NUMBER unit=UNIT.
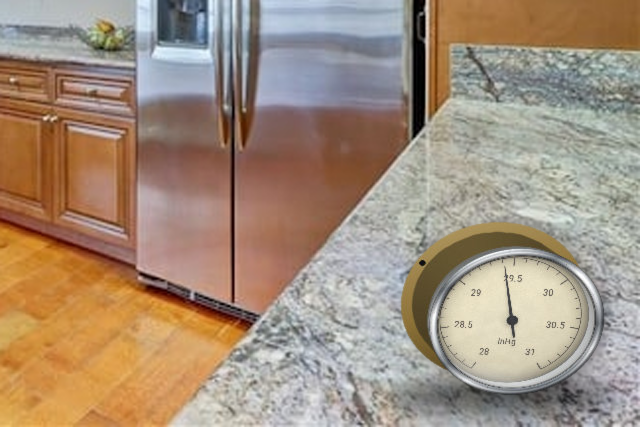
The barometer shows value=29.4 unit=inHg
